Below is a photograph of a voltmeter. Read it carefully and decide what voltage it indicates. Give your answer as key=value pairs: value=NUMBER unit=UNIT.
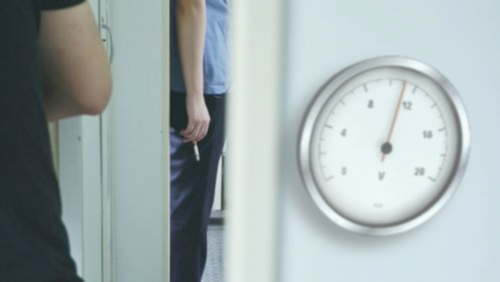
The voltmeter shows value=11 unit=V
